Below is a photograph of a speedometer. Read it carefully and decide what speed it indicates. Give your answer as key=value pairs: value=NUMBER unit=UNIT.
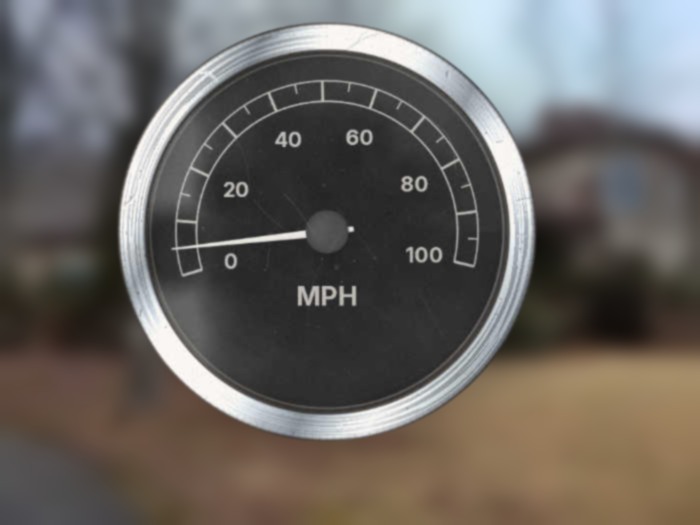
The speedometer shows value=5 unit=mph
